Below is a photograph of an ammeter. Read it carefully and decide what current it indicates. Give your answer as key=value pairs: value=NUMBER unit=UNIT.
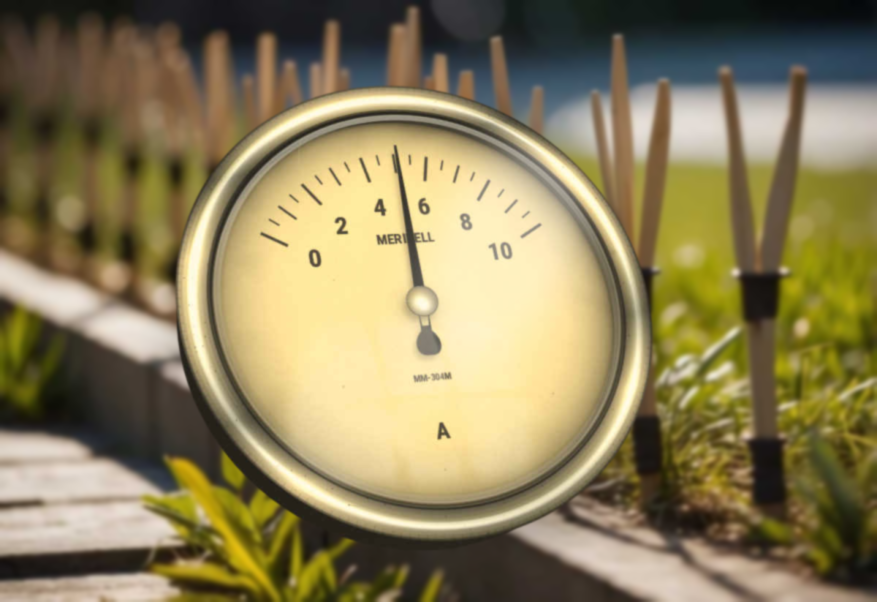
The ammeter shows value=5 unit=A
